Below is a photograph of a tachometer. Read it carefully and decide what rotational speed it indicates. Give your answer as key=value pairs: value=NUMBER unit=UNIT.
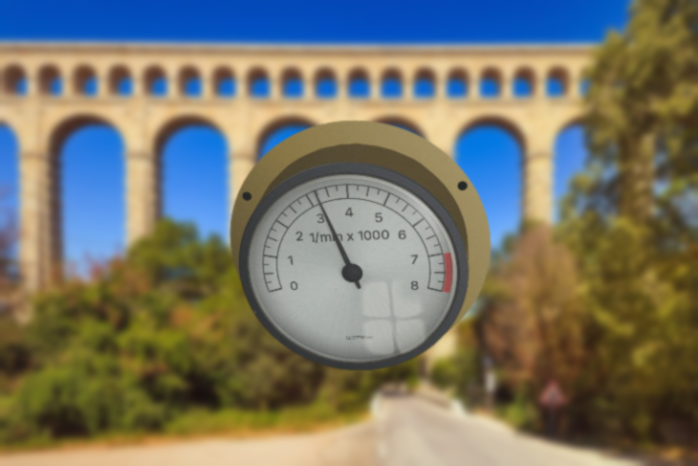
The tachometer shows value=3250 unit=rpm
